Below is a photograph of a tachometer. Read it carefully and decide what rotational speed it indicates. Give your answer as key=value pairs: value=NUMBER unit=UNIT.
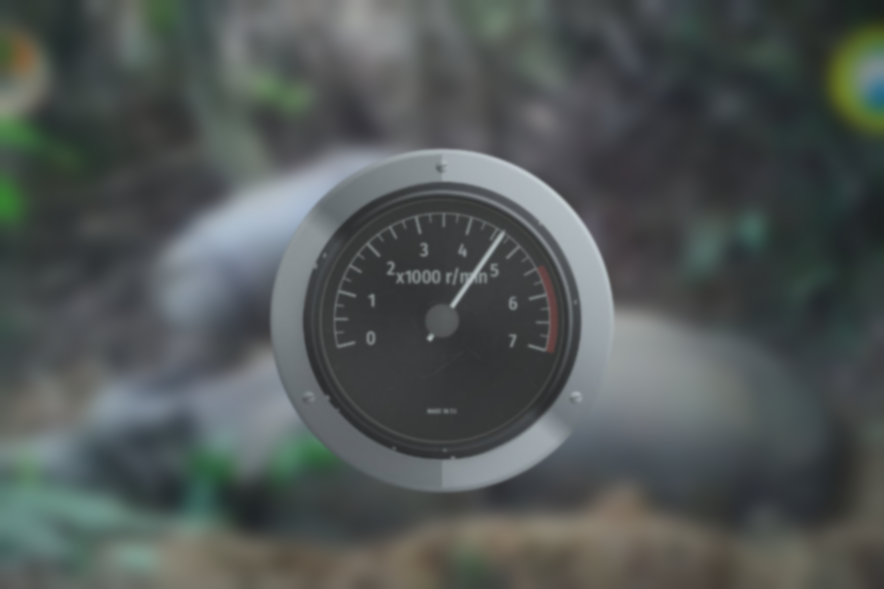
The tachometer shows value=4625 unit=rpm
